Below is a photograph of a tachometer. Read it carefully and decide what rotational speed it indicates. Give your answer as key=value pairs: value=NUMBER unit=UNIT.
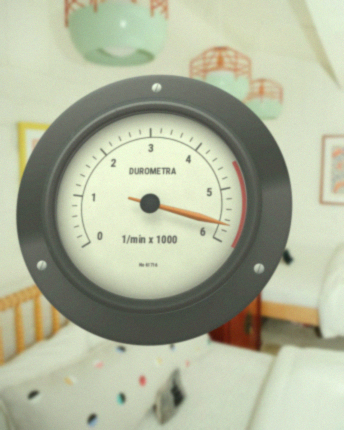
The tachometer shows value=5700 unit=rpm
